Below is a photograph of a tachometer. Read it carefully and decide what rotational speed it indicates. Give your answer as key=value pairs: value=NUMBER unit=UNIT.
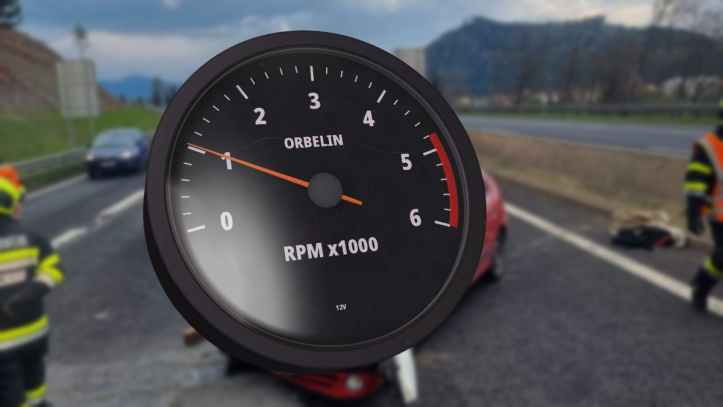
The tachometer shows value=1000 unit=rpm
